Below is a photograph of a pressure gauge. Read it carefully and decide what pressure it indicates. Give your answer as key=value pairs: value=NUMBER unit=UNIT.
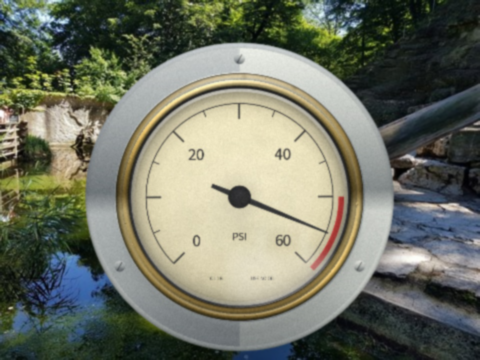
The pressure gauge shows value=55 unit=psi
